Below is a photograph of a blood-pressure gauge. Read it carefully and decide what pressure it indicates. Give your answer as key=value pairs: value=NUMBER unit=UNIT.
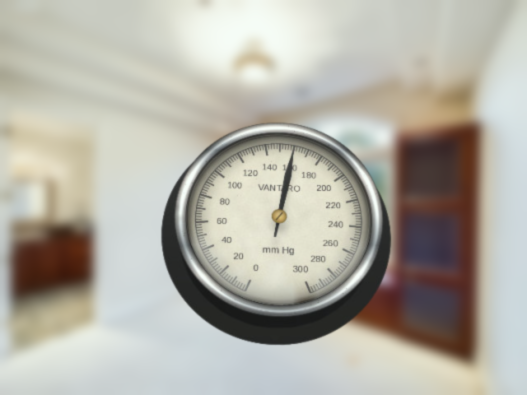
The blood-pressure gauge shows value=160 unit=mmHg
